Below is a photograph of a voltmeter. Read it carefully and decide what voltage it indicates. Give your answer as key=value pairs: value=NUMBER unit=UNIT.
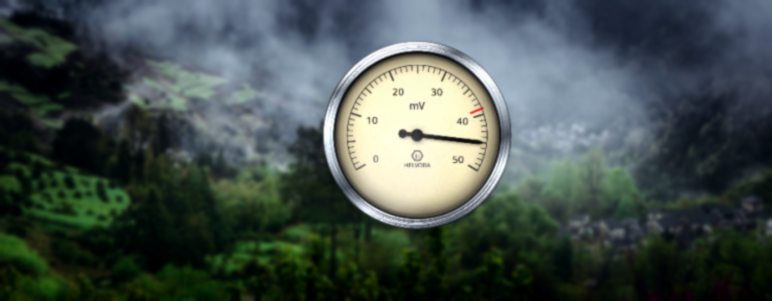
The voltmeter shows value=45 unit=mV
